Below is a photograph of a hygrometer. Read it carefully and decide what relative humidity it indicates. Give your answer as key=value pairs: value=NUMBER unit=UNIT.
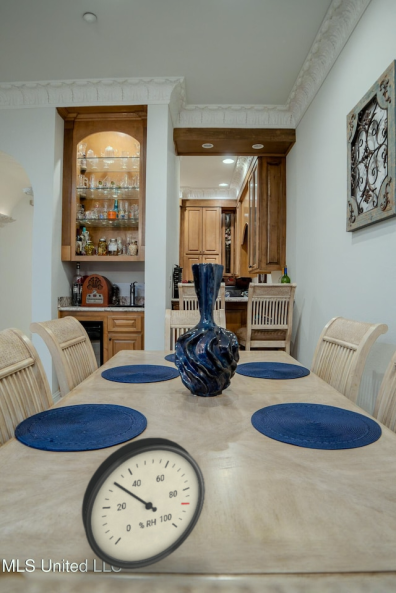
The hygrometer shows value=32 unit=%
